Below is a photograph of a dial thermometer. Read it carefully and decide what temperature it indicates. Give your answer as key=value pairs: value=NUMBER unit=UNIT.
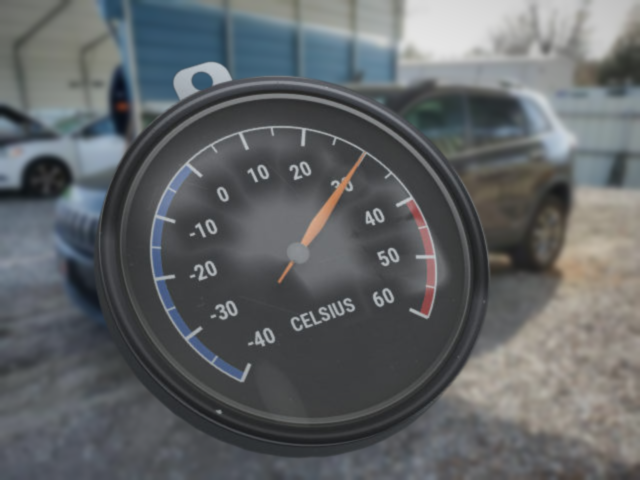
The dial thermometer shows value=30 unit=°C
